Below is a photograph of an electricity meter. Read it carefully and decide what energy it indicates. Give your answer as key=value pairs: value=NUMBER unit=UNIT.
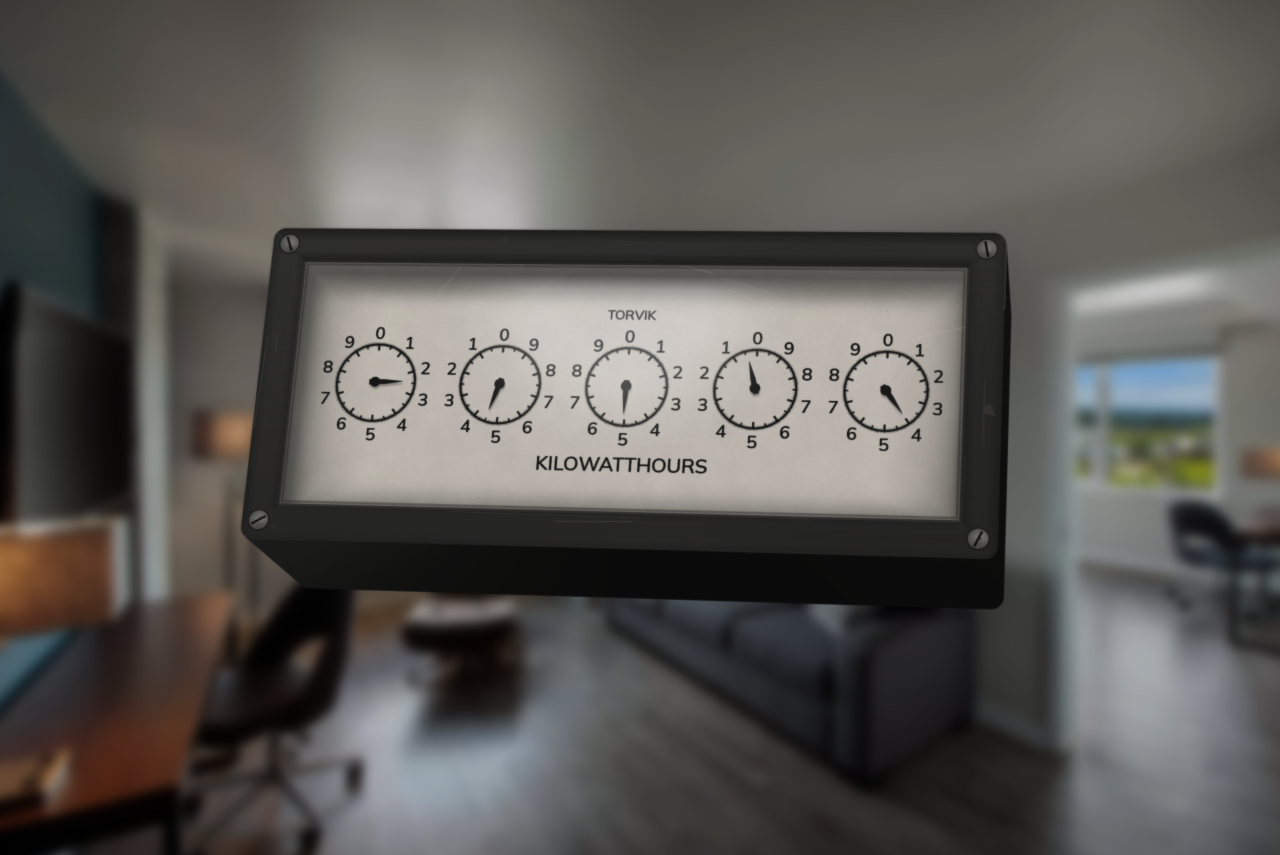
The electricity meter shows value=24504 unit=kWh
